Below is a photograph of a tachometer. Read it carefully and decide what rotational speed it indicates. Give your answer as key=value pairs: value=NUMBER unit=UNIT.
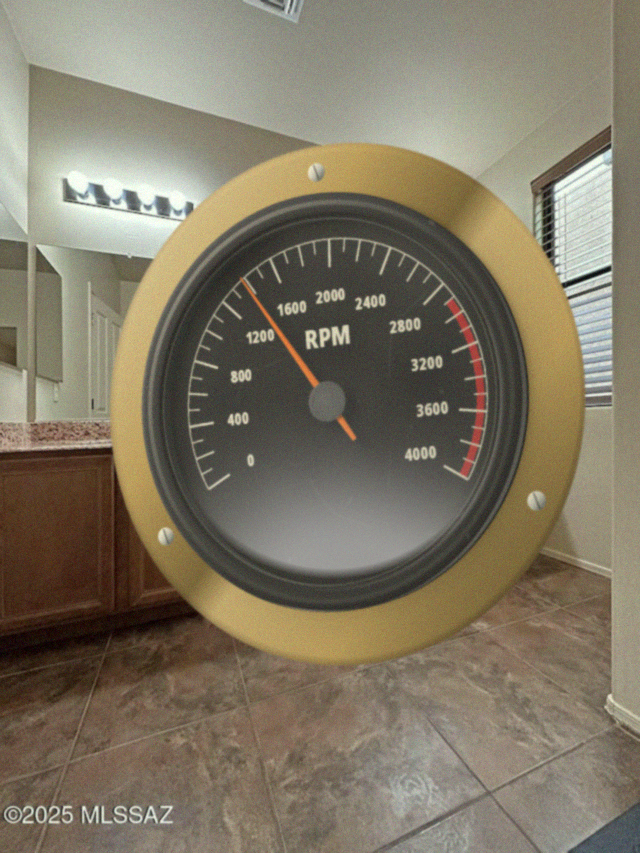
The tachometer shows value=1400 unit=rpm
